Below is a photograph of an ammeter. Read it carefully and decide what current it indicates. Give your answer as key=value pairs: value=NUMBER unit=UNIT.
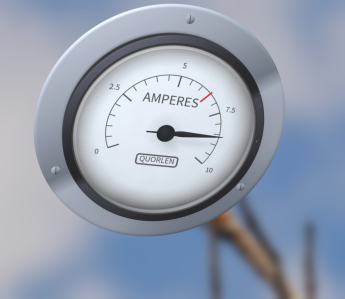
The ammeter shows value=8.5 unit=A
